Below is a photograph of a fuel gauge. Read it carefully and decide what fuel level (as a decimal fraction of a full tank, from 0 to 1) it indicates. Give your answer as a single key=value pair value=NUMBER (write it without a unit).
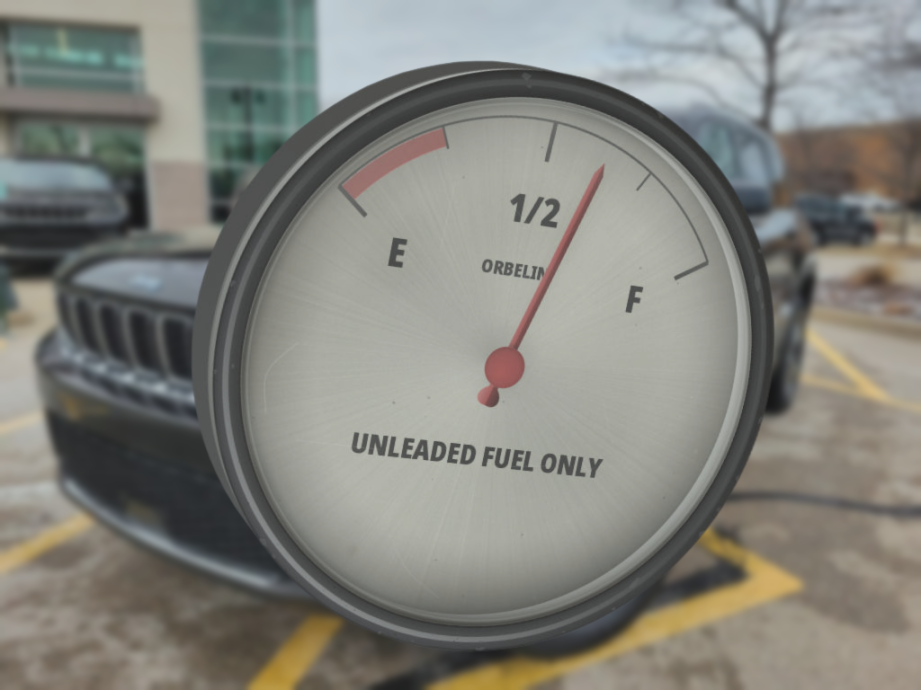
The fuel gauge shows value=0.625
